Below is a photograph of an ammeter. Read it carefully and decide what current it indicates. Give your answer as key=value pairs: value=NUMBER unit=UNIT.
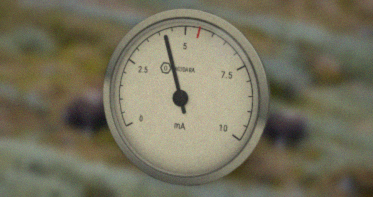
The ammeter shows value=4.25 unit=mA
